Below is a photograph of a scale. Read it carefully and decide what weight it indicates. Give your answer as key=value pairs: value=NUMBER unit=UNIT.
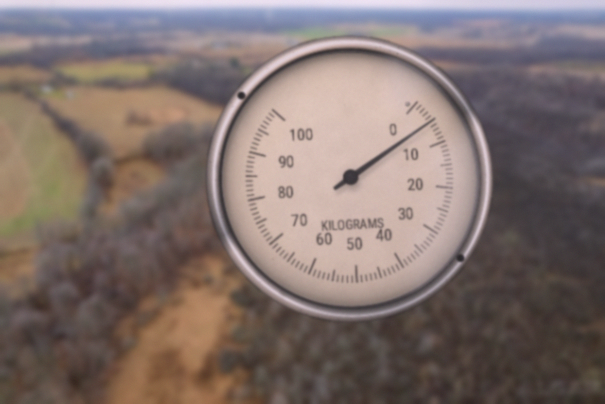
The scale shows value=5 unit=kg
